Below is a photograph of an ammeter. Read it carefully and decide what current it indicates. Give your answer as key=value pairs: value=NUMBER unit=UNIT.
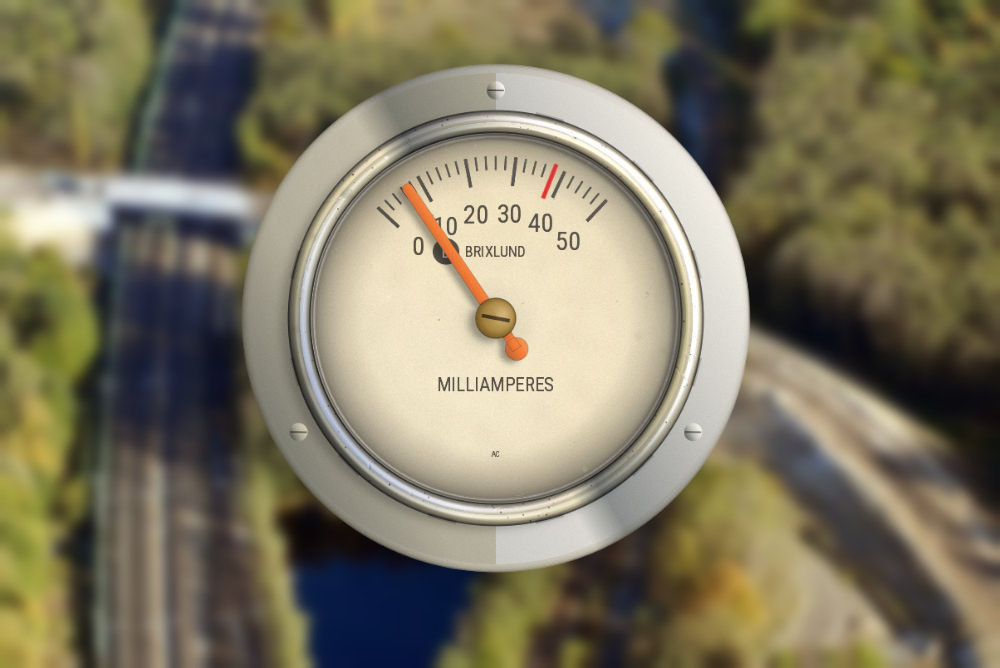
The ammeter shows value=7 unit=mA
